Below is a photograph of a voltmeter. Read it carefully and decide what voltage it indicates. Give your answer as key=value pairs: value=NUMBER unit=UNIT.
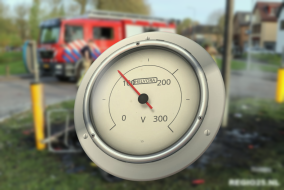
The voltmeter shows value=100 unit=V
